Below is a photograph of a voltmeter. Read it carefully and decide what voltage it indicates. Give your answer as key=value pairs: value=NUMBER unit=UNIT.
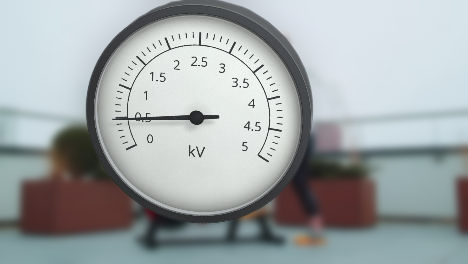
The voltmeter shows value=0.5 unit=kV
